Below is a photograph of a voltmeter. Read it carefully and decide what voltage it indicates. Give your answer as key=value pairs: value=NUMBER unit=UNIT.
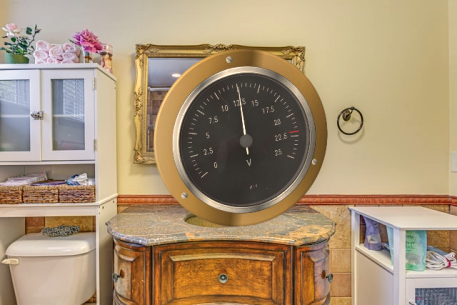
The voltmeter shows value=12.5 unit=V
